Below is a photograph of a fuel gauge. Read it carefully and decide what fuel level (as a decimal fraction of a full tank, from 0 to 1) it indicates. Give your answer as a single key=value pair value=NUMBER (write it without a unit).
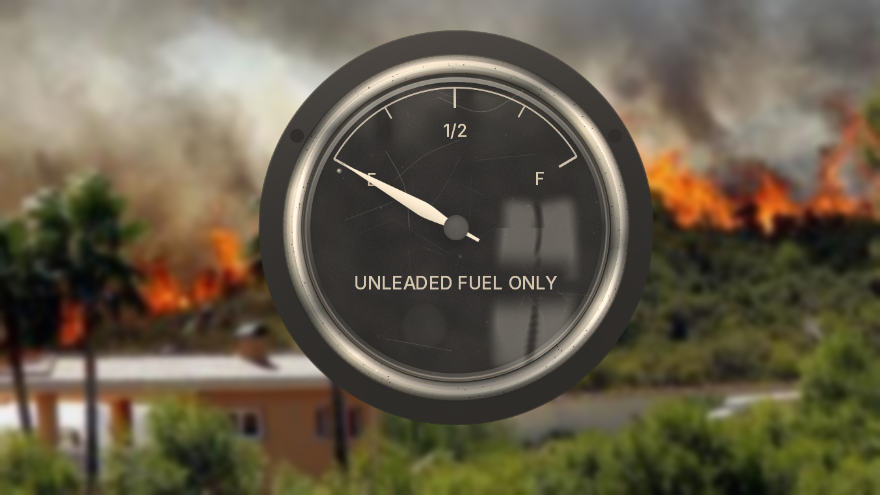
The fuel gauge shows value=0
